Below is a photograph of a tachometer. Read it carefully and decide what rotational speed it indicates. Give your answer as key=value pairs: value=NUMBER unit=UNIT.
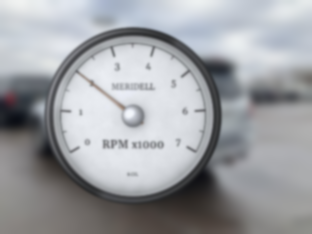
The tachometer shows value=2000 unit=rpm
